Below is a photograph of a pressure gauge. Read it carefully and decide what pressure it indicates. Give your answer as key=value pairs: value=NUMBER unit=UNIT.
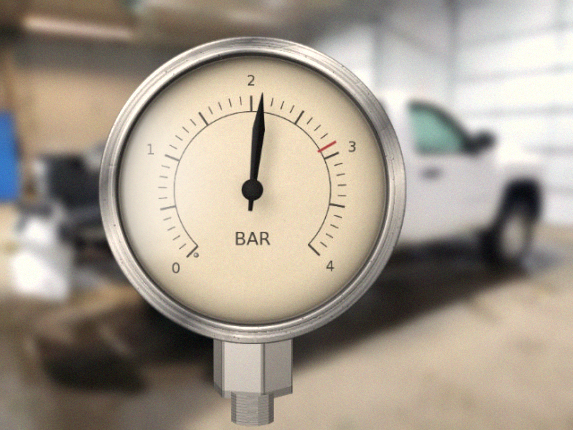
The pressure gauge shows value=2.1 unit=bar
